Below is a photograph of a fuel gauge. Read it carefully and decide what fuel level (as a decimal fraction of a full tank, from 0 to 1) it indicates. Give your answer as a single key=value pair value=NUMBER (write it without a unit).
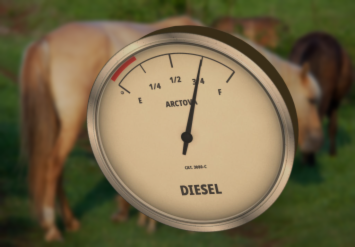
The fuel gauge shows value=0.75
